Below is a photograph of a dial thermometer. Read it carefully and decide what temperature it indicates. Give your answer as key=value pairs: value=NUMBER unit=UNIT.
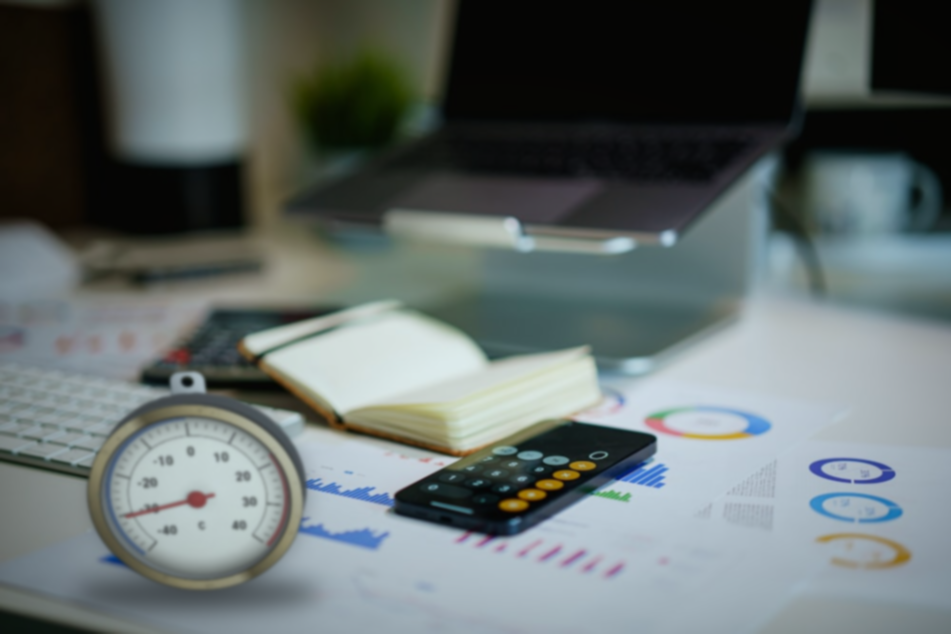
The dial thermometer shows value=-30 unit=°C
